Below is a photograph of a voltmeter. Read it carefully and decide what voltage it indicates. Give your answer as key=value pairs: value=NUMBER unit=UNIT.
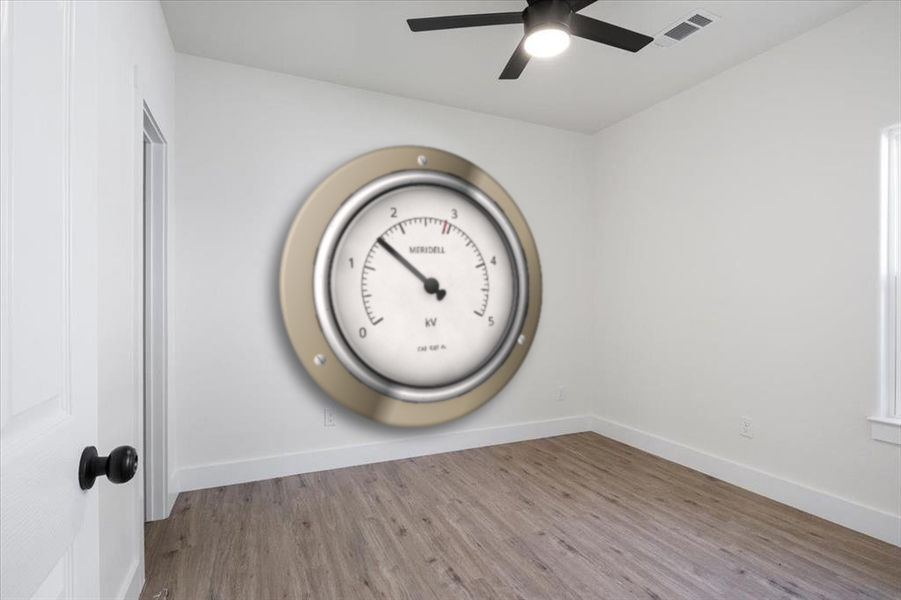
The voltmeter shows value=1.5 unit=kV
